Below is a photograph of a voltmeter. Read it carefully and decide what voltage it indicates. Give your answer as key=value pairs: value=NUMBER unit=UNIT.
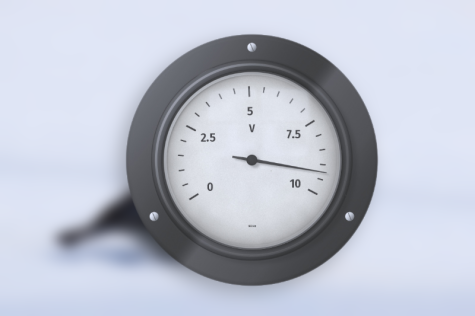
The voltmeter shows value=9.25 unit=V
